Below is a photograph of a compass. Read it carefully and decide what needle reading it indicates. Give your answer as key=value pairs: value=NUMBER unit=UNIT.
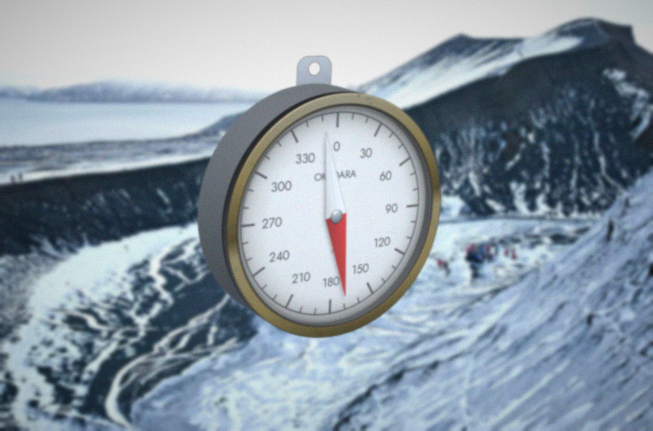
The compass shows value=170 unit=°
